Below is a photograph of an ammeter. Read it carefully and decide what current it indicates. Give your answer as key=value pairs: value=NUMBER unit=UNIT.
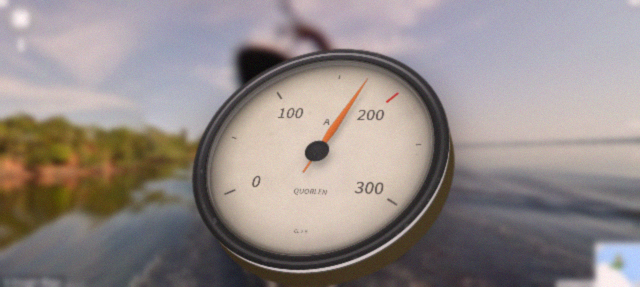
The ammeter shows value=175 unit=A
